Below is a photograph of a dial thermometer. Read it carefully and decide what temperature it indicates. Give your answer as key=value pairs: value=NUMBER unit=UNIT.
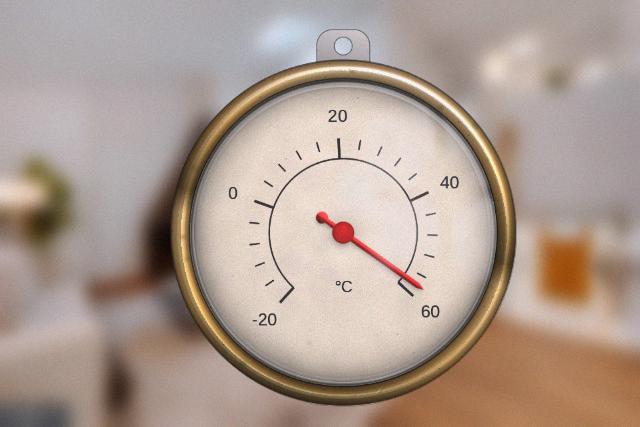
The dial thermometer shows value=58 unit=°C
